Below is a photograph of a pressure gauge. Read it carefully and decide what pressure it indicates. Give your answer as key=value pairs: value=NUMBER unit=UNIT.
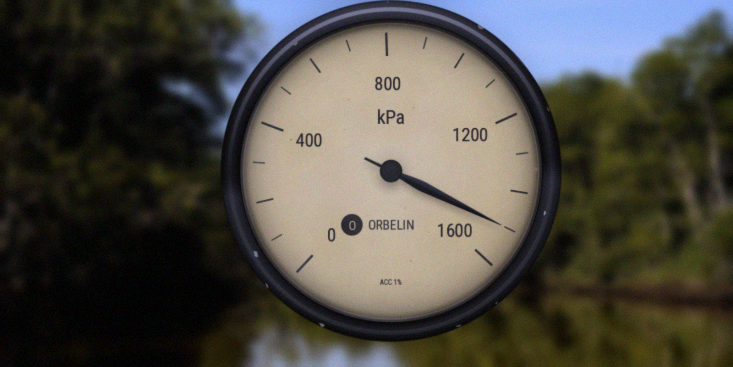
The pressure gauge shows value=1500 unit=kPa
